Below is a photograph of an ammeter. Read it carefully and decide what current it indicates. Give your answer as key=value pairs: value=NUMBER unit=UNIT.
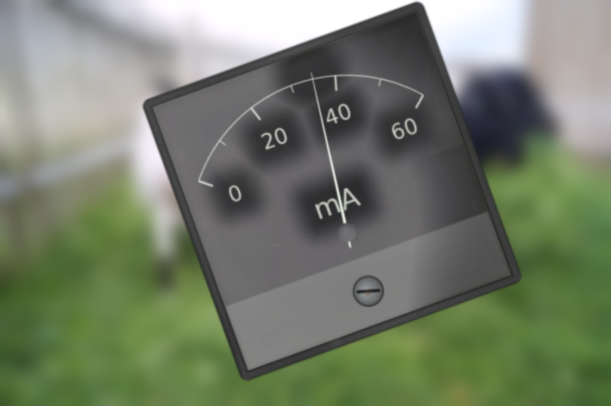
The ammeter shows value=35 unit=mA
